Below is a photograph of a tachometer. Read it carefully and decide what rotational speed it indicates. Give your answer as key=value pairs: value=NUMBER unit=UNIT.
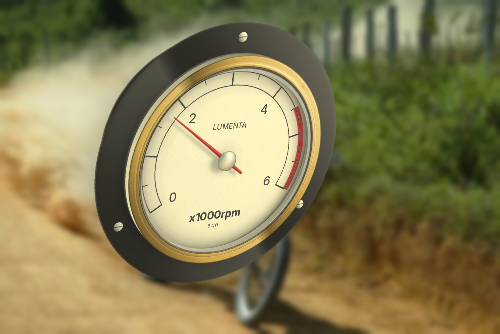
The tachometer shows value=1750 unit=rpm
